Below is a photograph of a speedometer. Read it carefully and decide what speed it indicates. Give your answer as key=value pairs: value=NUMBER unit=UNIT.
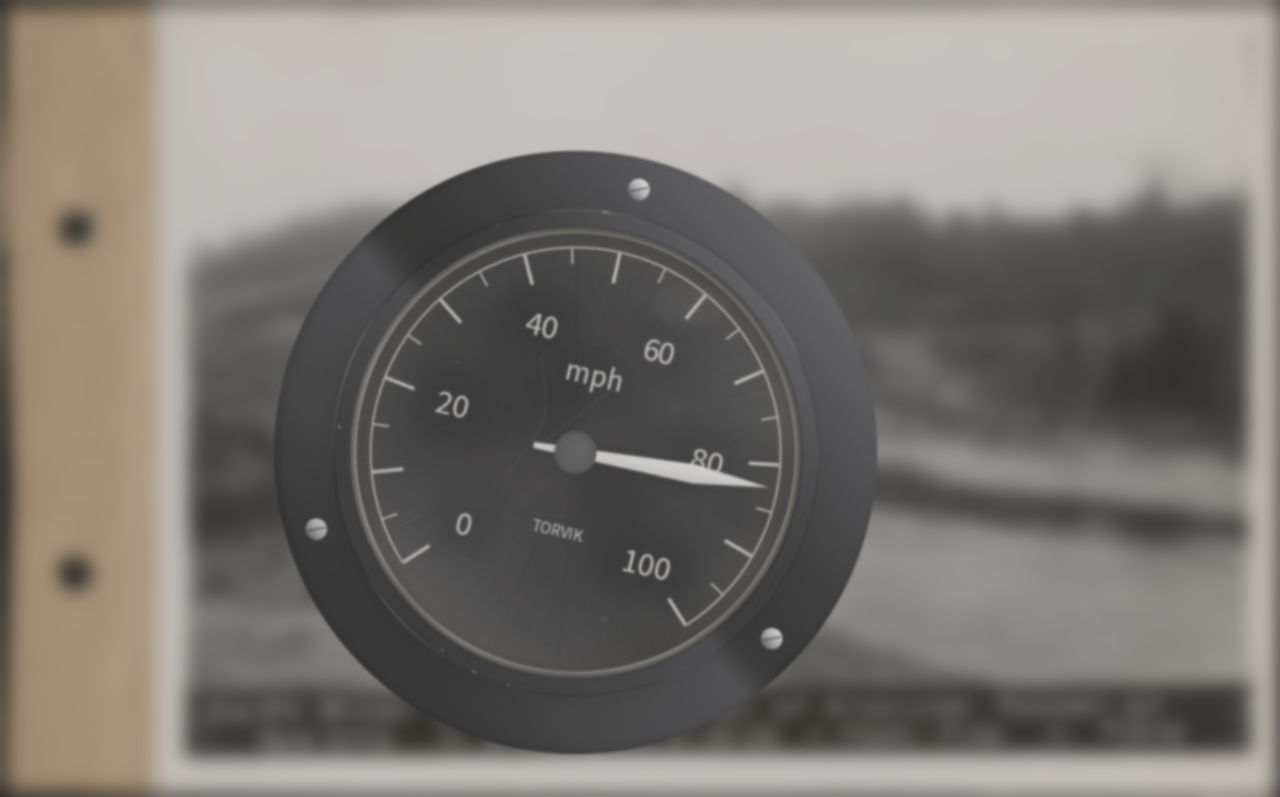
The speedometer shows value=82.5 unit=mph
